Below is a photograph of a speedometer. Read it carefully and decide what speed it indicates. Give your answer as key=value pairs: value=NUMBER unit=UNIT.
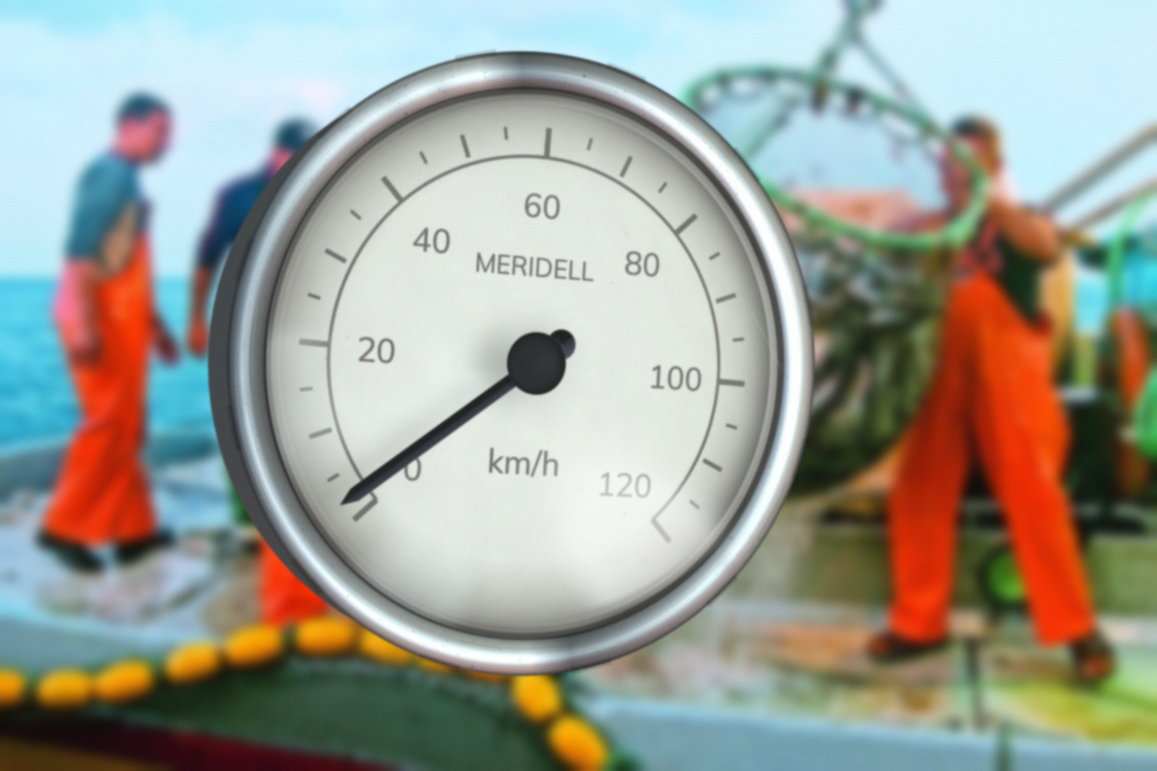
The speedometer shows value=2.5 unit=km/h
